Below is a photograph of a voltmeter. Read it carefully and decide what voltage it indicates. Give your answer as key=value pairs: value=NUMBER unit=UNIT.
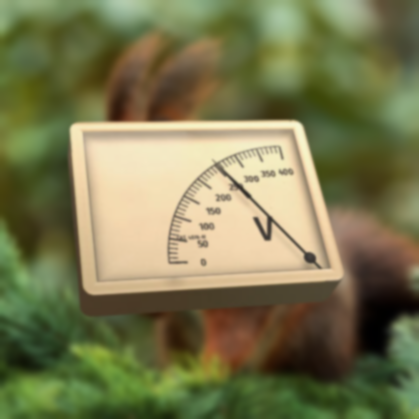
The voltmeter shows value=250 unit=V
